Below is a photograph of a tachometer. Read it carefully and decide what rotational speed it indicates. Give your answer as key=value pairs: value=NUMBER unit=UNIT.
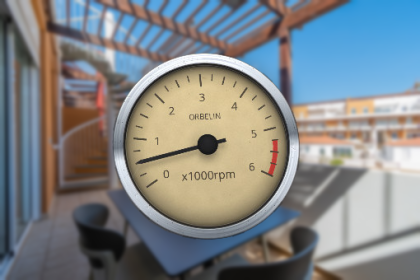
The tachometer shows value=500 unit=rpm
